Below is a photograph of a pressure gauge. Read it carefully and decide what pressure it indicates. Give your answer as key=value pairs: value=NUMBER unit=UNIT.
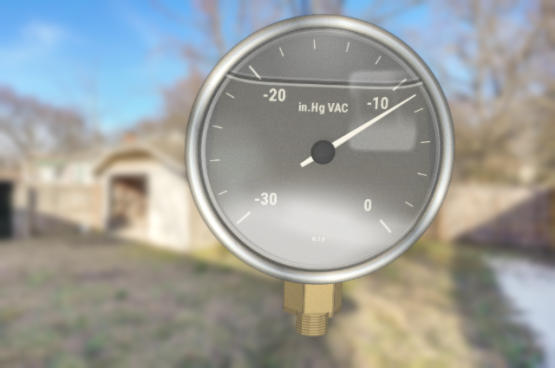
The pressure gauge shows value=-9 unit=inHg
